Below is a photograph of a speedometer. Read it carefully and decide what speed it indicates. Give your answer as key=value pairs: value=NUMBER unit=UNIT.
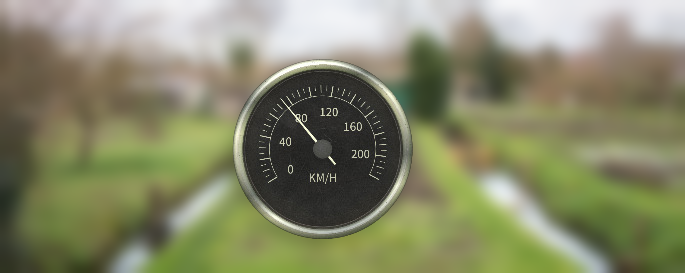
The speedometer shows value=75 unit=km/h
